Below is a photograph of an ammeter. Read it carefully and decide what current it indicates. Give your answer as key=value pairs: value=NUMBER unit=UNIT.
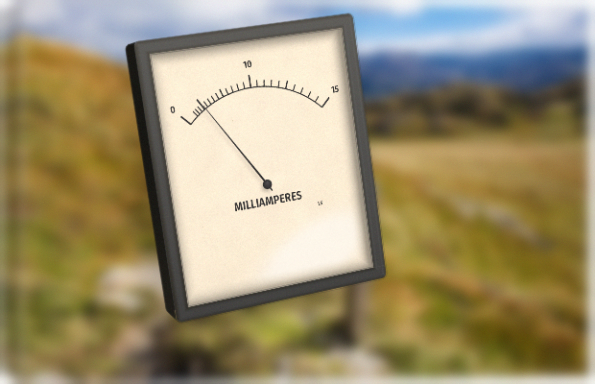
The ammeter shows value=5 unit=mA
